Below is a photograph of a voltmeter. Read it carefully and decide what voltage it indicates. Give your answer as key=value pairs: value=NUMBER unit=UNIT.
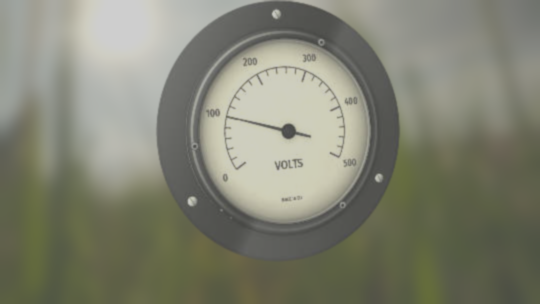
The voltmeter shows value=100 unit=V
